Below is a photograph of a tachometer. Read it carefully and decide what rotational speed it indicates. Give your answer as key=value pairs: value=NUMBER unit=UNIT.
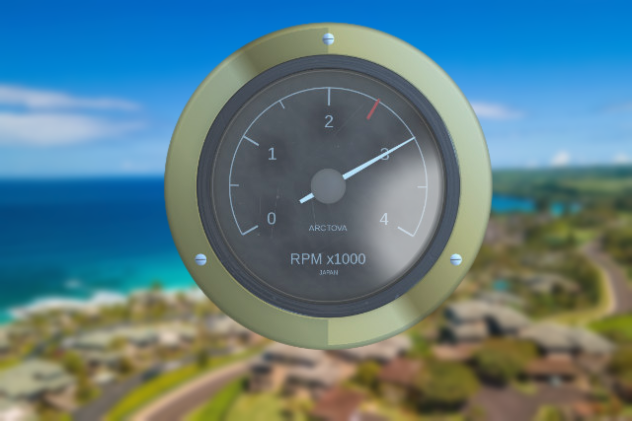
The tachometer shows value=3000 unit=rpm
